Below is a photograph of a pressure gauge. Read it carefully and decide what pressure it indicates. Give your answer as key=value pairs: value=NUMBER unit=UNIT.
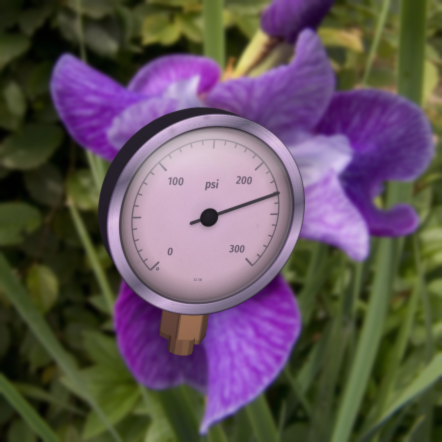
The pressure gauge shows value=230 unit=psi
